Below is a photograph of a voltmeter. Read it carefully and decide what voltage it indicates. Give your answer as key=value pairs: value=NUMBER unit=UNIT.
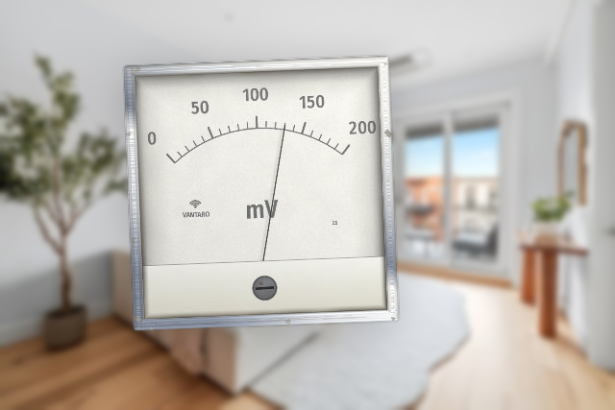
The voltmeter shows value=130 unit=mV
